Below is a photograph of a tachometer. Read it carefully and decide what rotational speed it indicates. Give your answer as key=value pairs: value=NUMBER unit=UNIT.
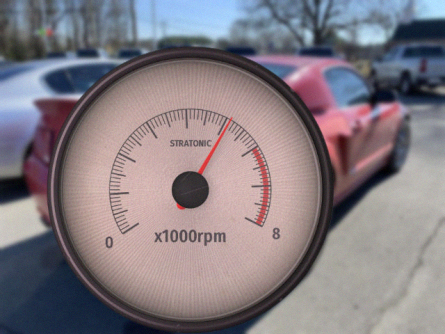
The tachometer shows value=5100 unit=rpm
